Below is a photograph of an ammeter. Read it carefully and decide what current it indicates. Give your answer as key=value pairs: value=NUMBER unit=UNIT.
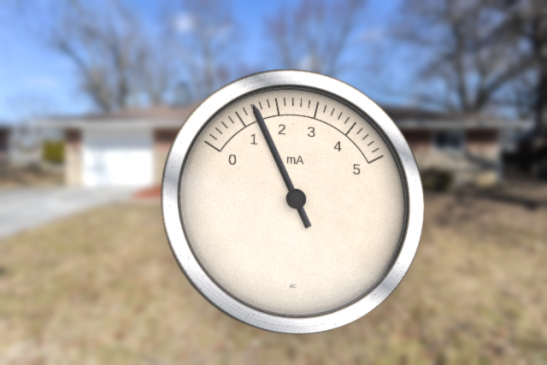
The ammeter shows value=1.4 unit=mA
